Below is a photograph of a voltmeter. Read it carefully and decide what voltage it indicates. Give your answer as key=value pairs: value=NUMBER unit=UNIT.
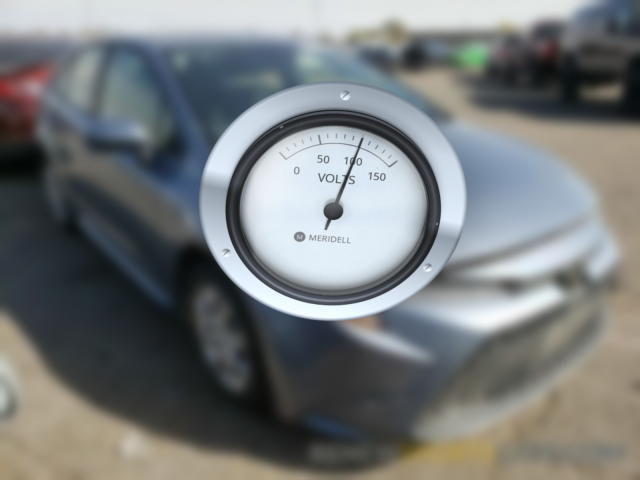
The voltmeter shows value=100 unit=V
